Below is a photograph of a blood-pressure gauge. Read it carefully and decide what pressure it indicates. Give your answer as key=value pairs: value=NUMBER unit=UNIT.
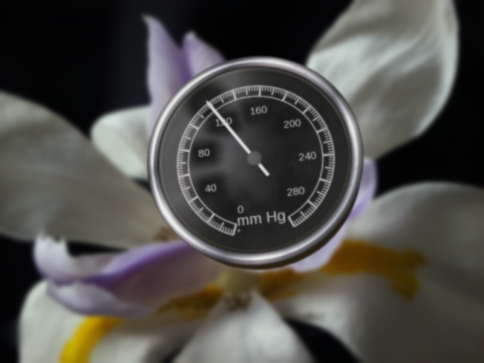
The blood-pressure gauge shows value=120 unit=mmHg
